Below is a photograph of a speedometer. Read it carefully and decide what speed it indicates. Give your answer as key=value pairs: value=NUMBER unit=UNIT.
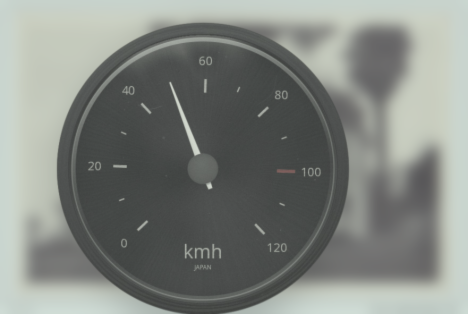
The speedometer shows value=50 unit=km/h
